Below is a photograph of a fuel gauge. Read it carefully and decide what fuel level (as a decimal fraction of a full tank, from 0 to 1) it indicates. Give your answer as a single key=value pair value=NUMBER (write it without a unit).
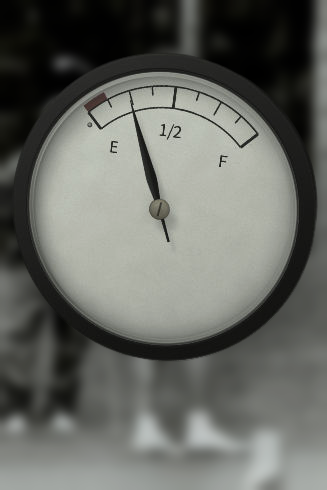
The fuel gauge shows value=0.25
